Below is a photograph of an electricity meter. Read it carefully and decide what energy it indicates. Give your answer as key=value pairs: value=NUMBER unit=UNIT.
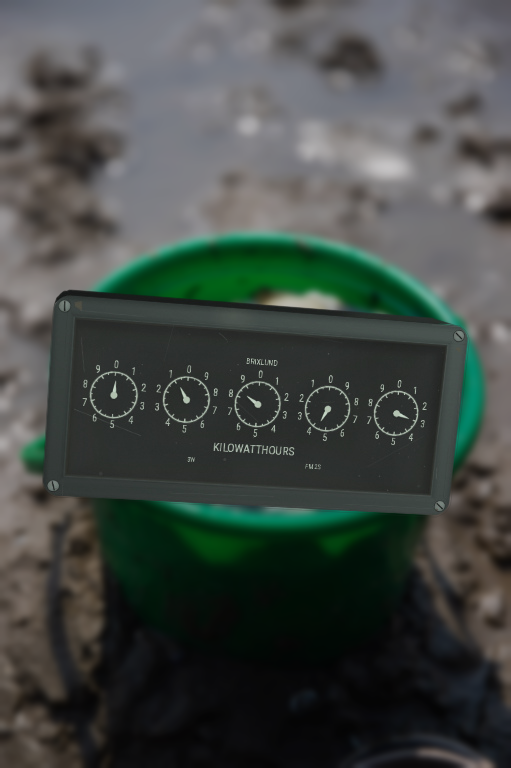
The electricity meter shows value=843 unit=kWh
